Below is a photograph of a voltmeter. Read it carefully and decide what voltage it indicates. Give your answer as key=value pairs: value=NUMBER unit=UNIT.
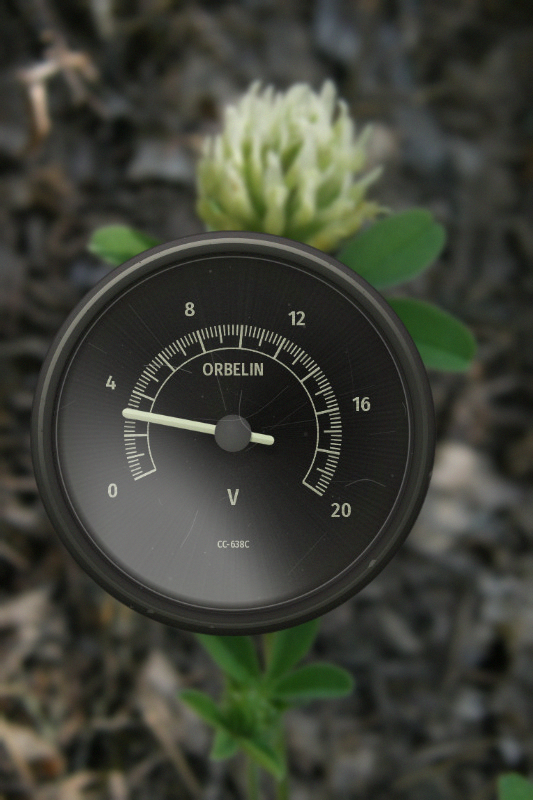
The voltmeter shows value=3 unit=V
